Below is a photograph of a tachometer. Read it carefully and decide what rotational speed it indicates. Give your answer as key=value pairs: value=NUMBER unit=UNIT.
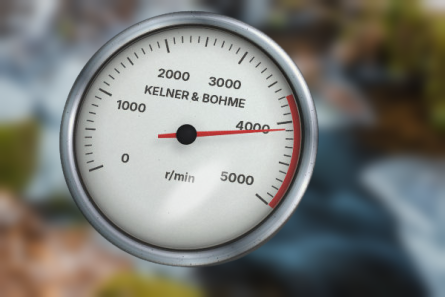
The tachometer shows value=4100 unit=rpm
